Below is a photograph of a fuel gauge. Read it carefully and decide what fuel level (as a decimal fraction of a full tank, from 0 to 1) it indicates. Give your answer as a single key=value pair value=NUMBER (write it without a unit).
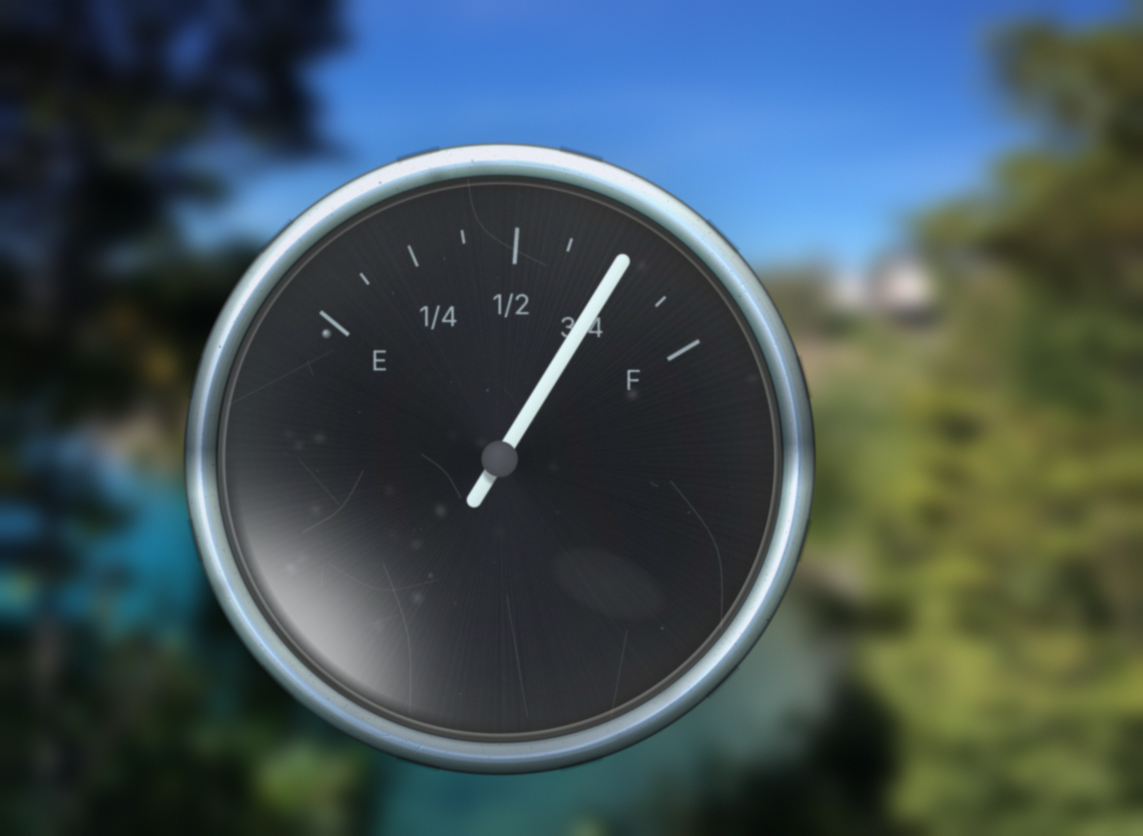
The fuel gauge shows value=0.75
